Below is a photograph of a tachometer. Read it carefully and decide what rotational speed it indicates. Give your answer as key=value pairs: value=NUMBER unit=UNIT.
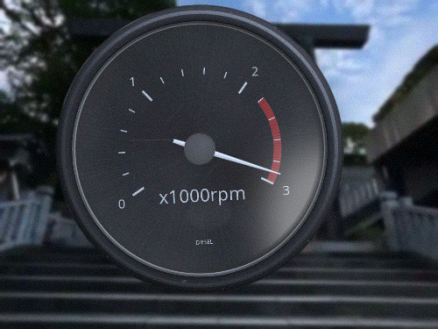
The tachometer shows value=2900 unit=rpm
